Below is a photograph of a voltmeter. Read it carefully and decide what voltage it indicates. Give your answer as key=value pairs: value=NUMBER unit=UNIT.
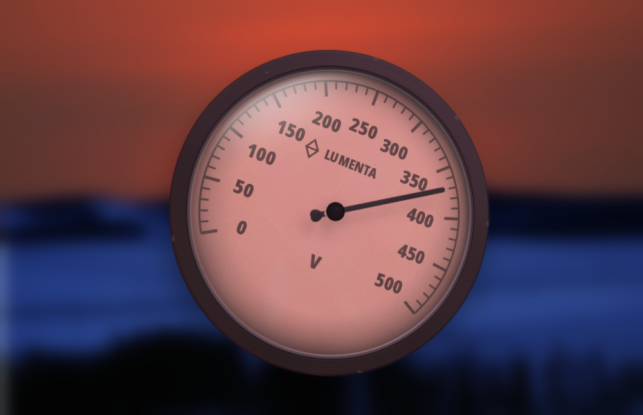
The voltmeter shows value=370 unit=V
